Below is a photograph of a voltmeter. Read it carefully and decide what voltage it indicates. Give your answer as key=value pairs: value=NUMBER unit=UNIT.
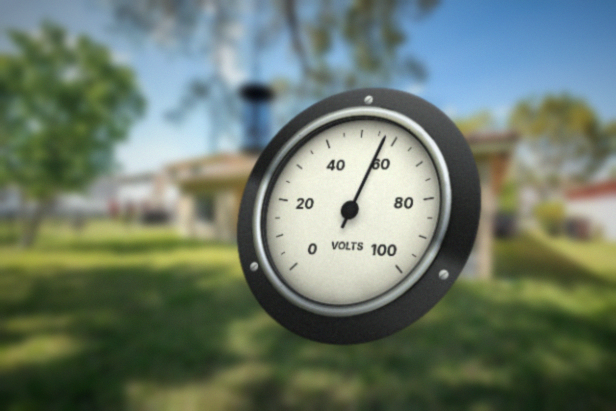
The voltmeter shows value=57.5 unit=V
